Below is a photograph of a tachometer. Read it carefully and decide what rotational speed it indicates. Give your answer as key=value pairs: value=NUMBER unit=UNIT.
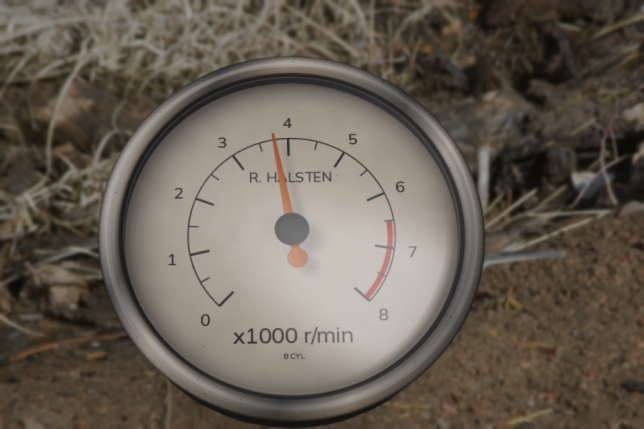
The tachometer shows value=3750 unit=rpm
